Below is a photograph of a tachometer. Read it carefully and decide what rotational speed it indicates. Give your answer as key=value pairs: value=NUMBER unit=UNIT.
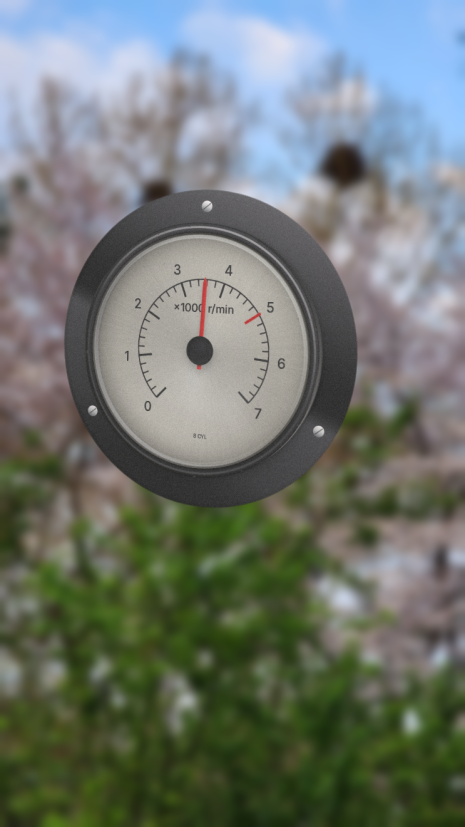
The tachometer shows value=3600 unit=rpm
